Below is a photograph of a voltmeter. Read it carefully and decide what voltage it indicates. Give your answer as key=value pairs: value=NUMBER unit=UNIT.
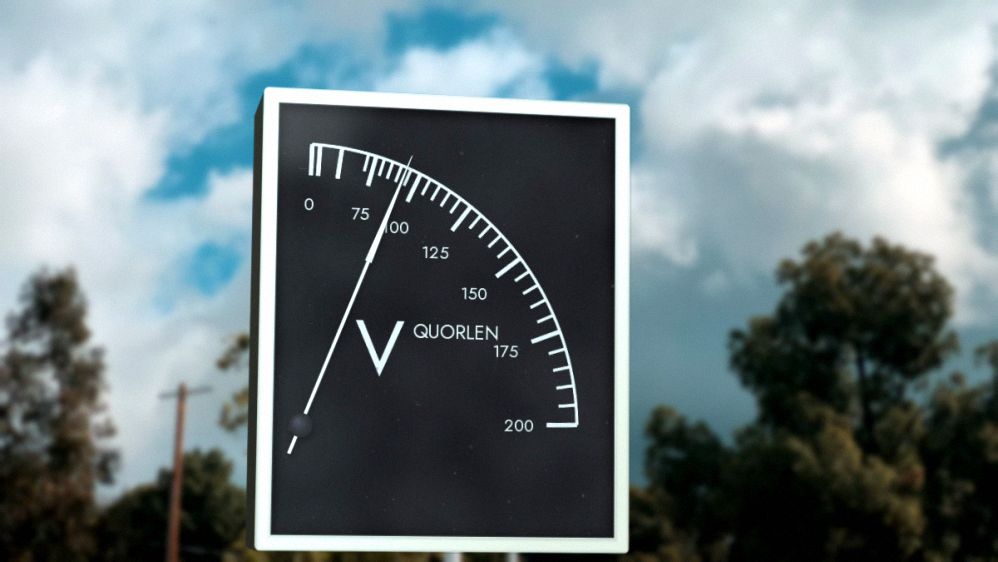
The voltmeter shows value=92.5 unit=V
